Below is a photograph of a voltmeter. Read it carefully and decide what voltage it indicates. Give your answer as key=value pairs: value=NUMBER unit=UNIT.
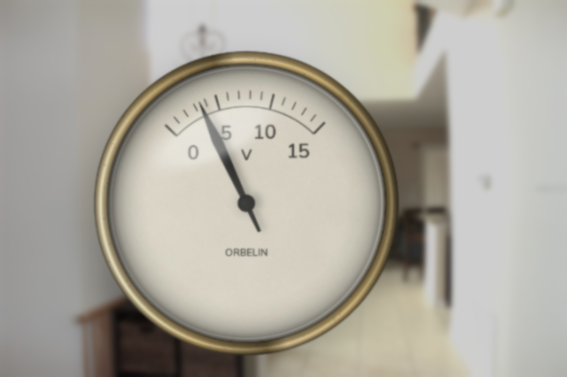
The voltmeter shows value=3.5 unit=V
